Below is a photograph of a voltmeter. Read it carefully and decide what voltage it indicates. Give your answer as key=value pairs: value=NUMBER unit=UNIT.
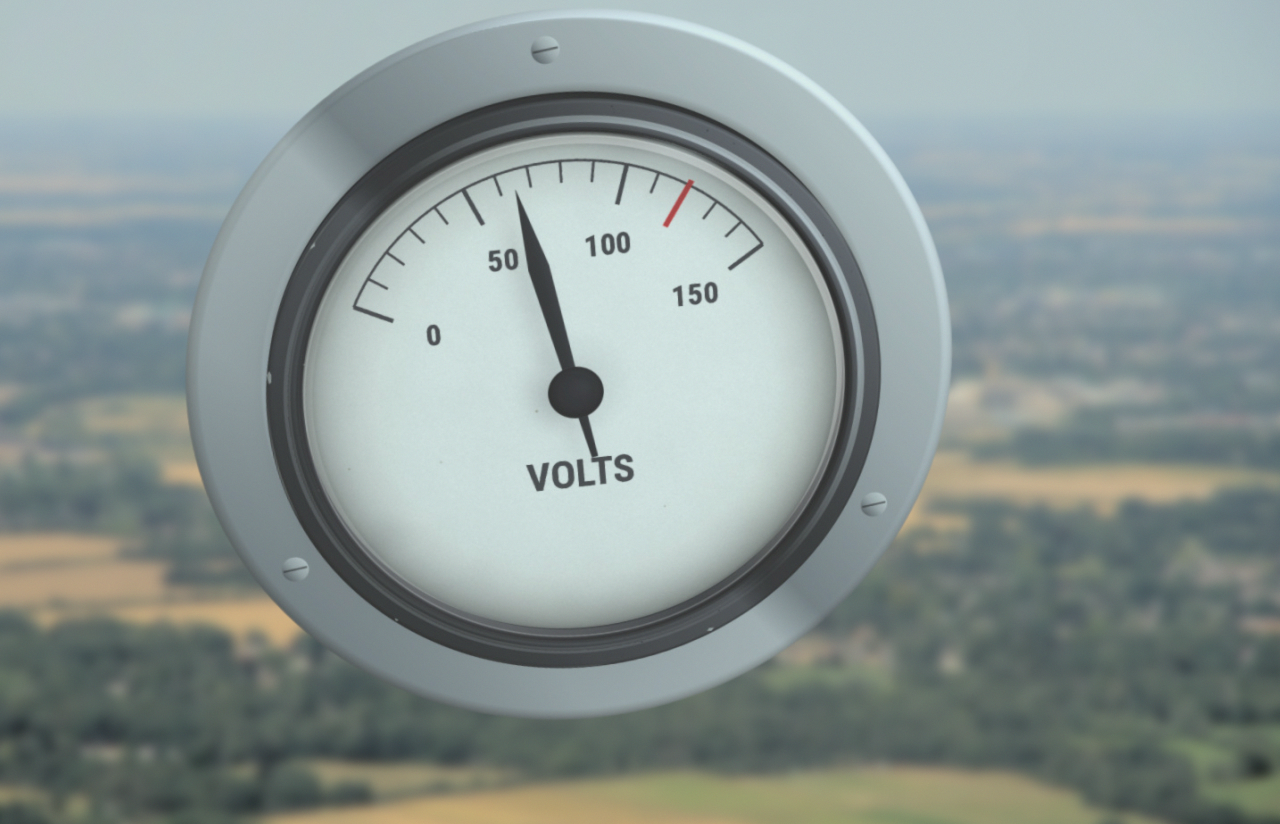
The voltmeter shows value=65 unit=V
